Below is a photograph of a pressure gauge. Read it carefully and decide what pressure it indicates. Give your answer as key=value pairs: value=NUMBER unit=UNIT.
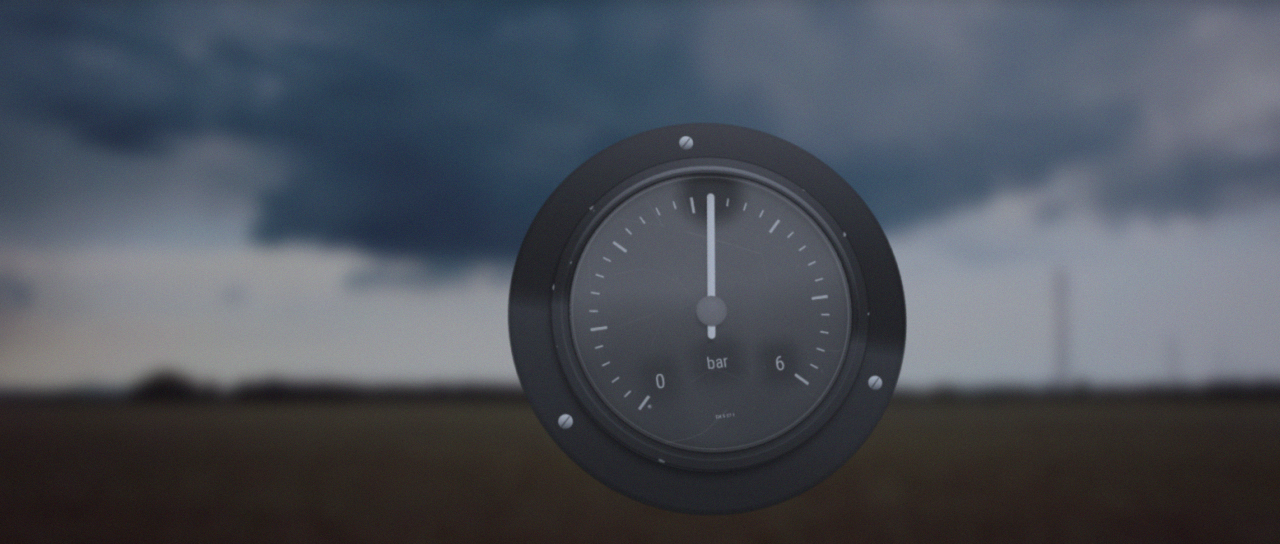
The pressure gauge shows value=3.2 unit=bar
